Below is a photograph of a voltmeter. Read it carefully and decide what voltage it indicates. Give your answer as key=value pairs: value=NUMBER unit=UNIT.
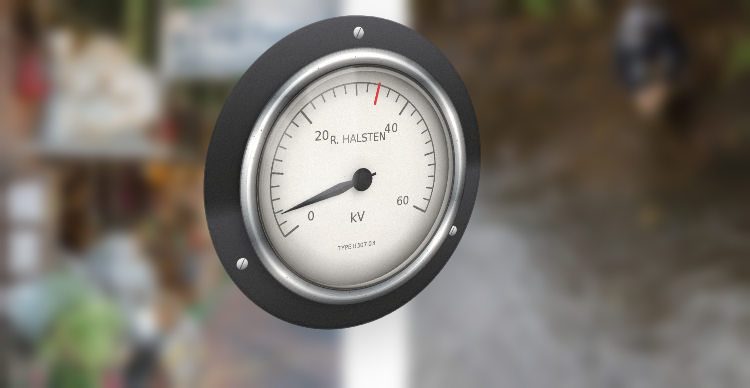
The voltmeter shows value=4 unit=kV
